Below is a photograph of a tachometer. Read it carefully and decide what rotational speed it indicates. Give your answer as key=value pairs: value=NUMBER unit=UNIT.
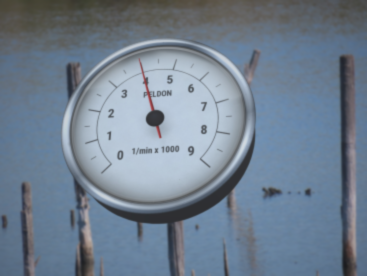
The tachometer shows value=4000 unit=rpm
